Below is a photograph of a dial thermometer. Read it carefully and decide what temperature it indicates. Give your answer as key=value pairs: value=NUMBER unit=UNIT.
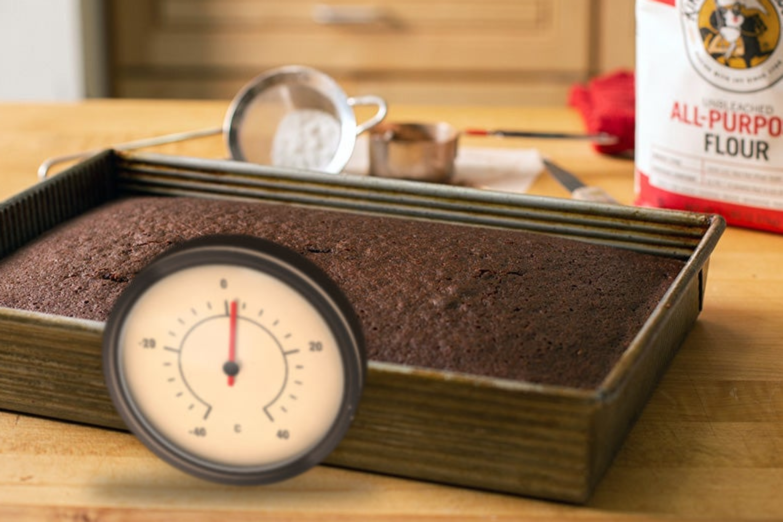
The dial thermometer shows value=2 unit=°C
